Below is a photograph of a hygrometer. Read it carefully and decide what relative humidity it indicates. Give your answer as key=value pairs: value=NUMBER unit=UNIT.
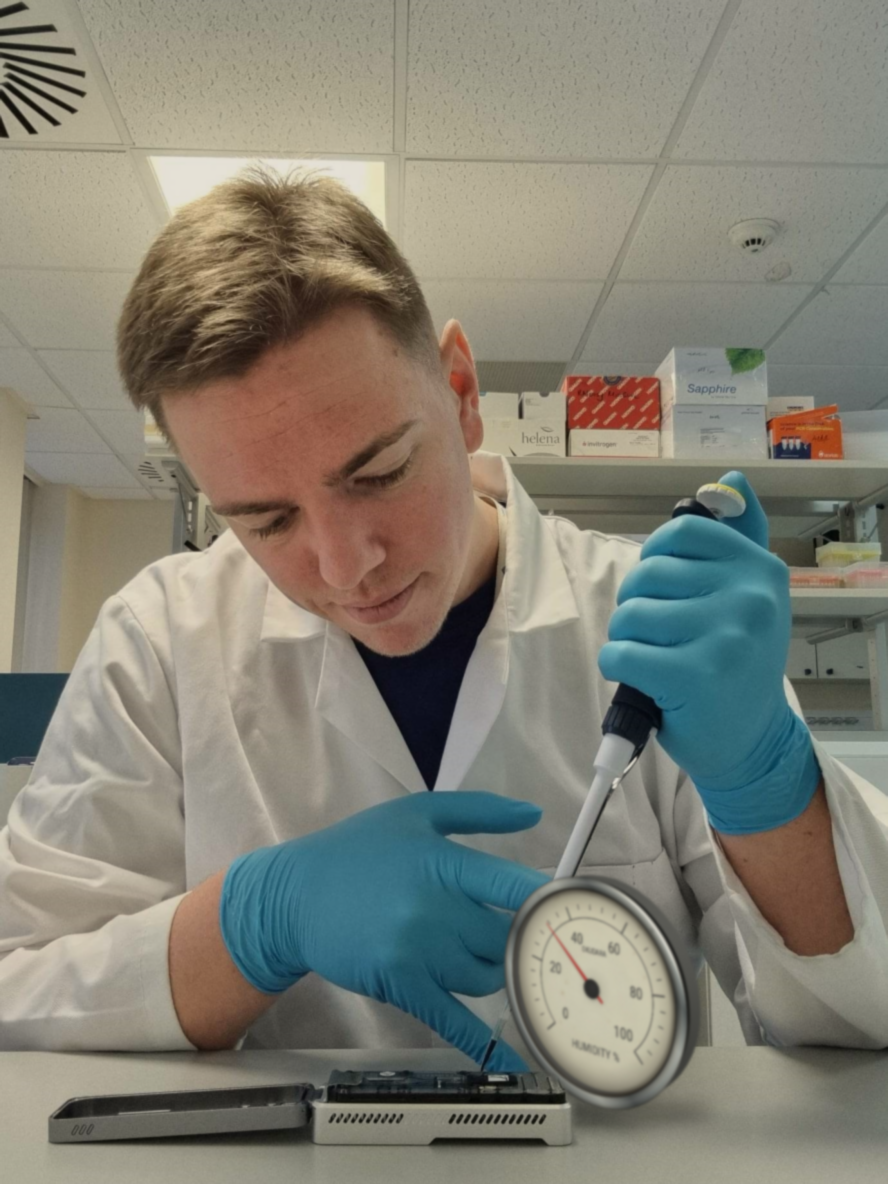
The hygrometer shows value=32 unit=%
